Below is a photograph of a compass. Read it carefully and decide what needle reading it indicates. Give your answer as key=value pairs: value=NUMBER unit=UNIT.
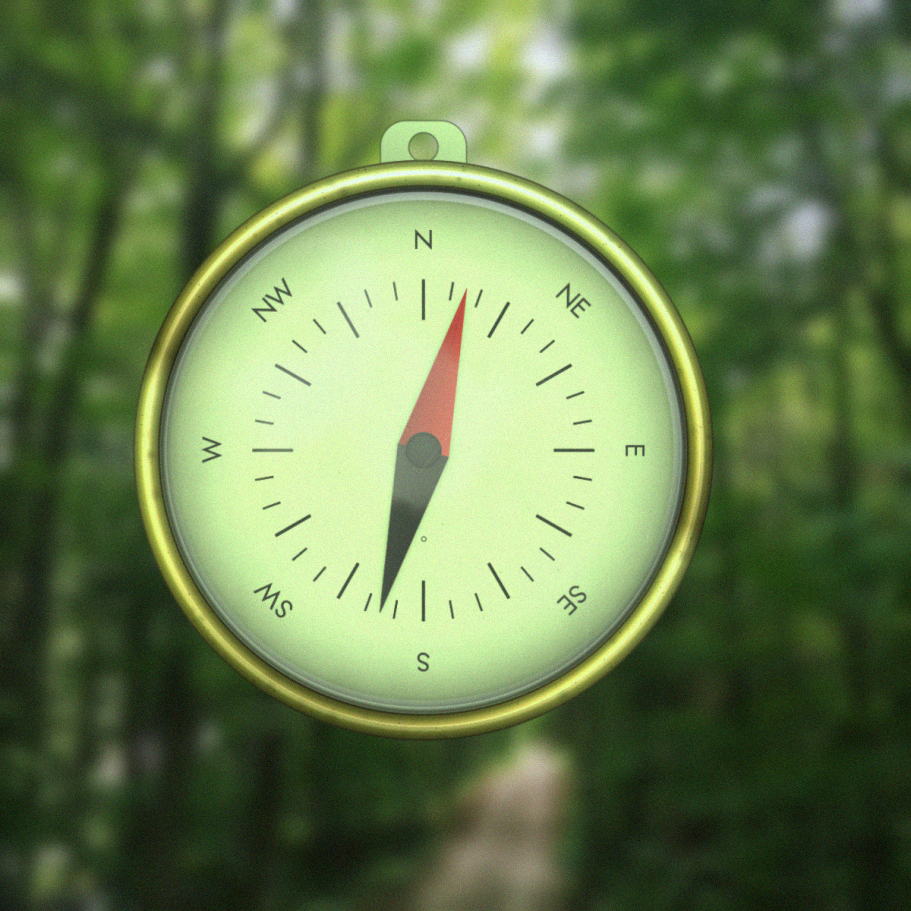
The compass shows value=15 unit=°
